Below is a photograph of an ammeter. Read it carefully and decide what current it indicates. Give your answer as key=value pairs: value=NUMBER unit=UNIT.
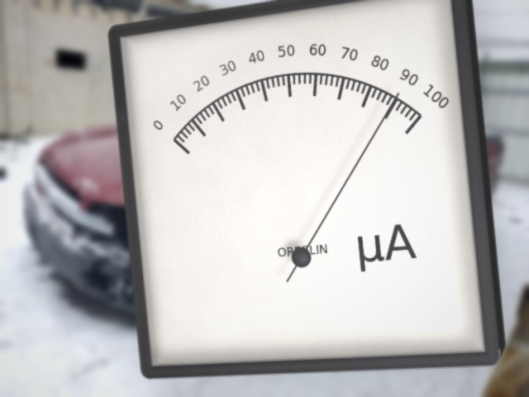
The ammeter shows value=90 unit=µA
